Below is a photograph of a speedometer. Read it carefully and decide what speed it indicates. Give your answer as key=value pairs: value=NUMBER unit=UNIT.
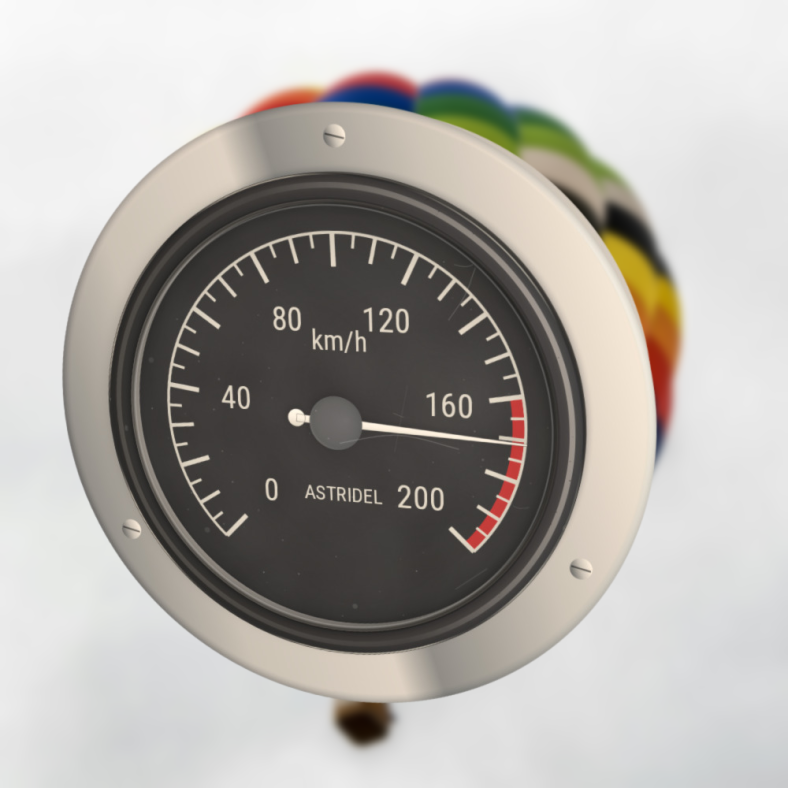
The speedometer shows value=170 unit=km/h
